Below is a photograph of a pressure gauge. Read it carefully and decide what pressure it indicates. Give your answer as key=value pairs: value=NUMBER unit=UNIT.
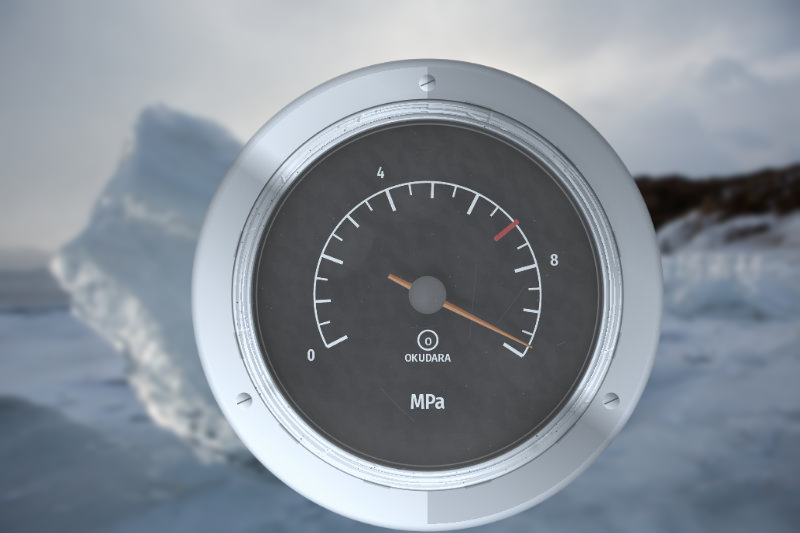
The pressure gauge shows value=9.75 unit=MPa
